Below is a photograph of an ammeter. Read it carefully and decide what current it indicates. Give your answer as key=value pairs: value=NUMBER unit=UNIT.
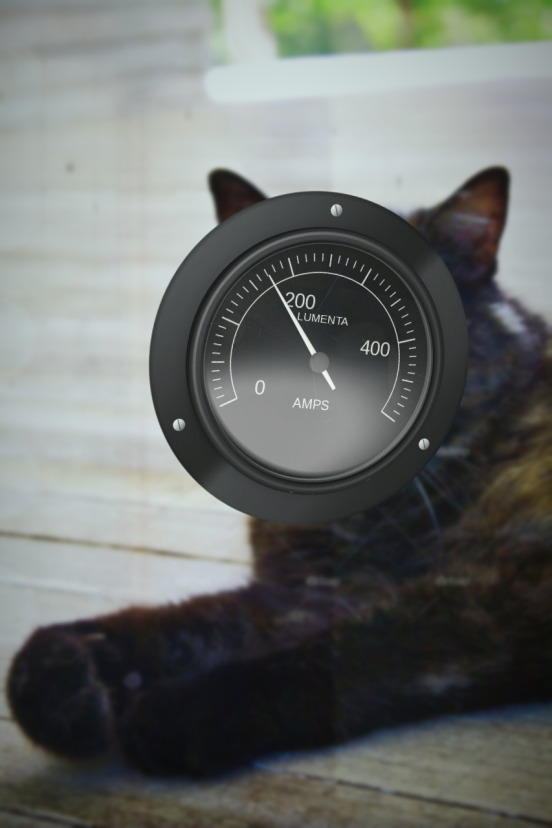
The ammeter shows value=170 unit=A
